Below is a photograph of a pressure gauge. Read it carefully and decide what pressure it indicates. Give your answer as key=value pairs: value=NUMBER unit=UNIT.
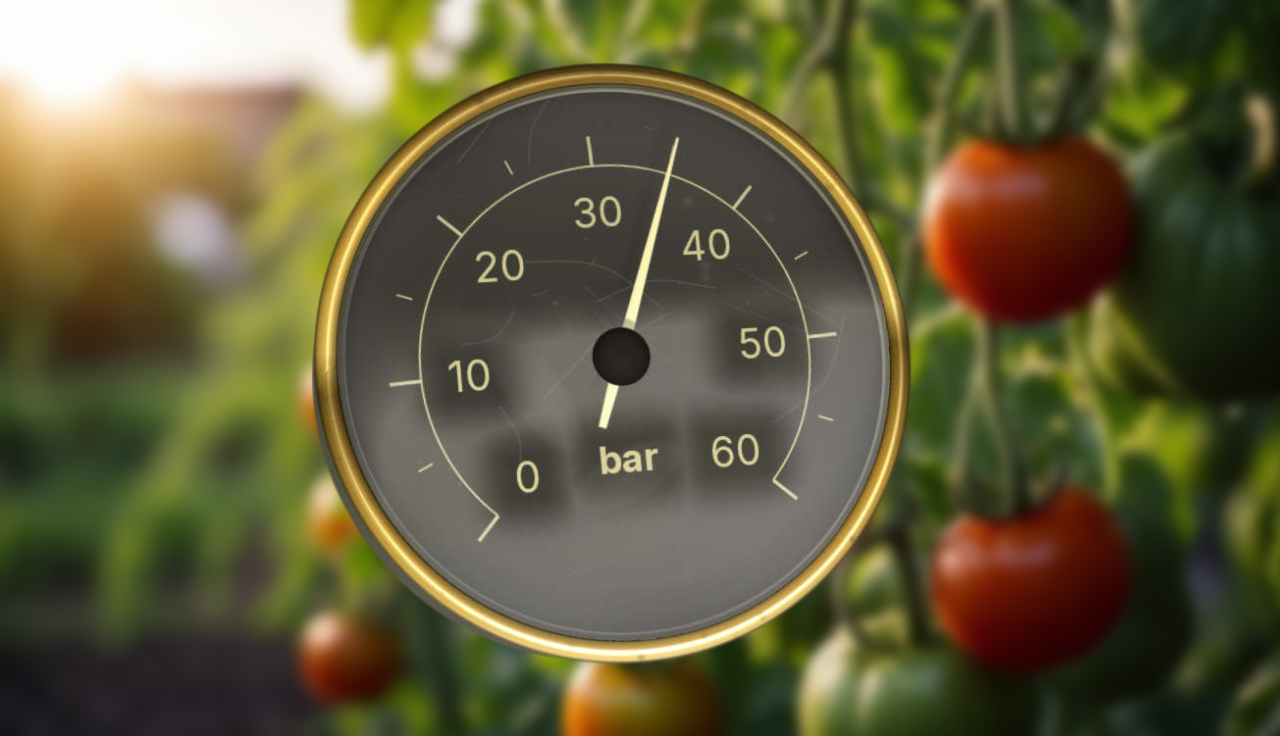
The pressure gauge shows value=35 unit=bar
